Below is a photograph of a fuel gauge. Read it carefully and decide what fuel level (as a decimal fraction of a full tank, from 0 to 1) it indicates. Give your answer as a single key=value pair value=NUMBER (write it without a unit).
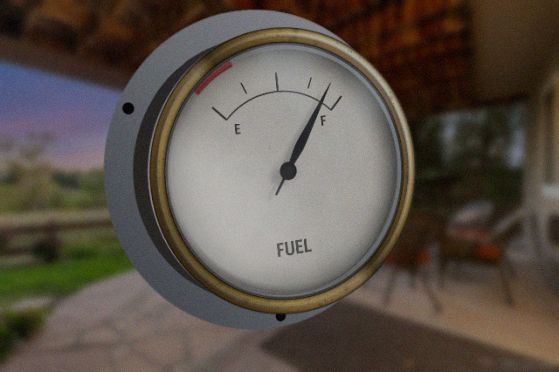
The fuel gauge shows value=0.875
